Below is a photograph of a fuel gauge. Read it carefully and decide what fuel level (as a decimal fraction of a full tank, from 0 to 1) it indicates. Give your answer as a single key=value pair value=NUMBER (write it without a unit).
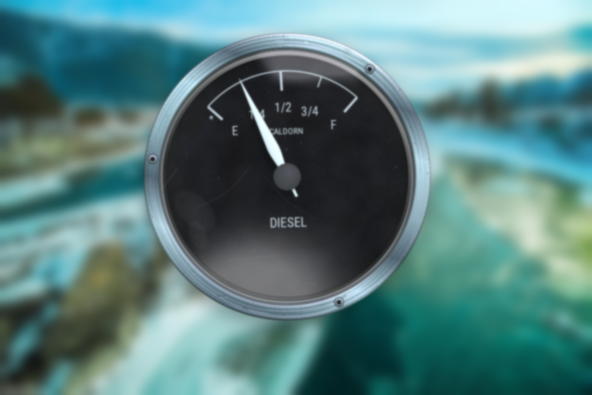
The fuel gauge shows value=0.25
